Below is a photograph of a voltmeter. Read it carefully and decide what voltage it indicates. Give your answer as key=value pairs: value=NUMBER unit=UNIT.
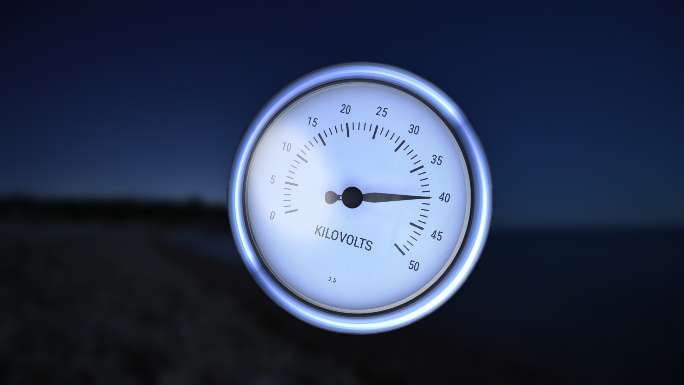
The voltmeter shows value=40 unit=kV
